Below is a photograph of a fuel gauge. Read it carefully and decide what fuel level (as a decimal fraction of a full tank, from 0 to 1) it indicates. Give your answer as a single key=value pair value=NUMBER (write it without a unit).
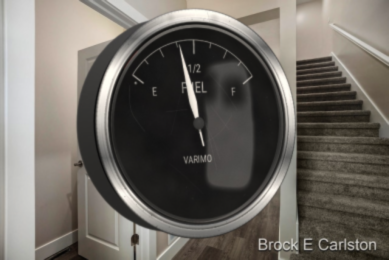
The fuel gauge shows value=0.375
